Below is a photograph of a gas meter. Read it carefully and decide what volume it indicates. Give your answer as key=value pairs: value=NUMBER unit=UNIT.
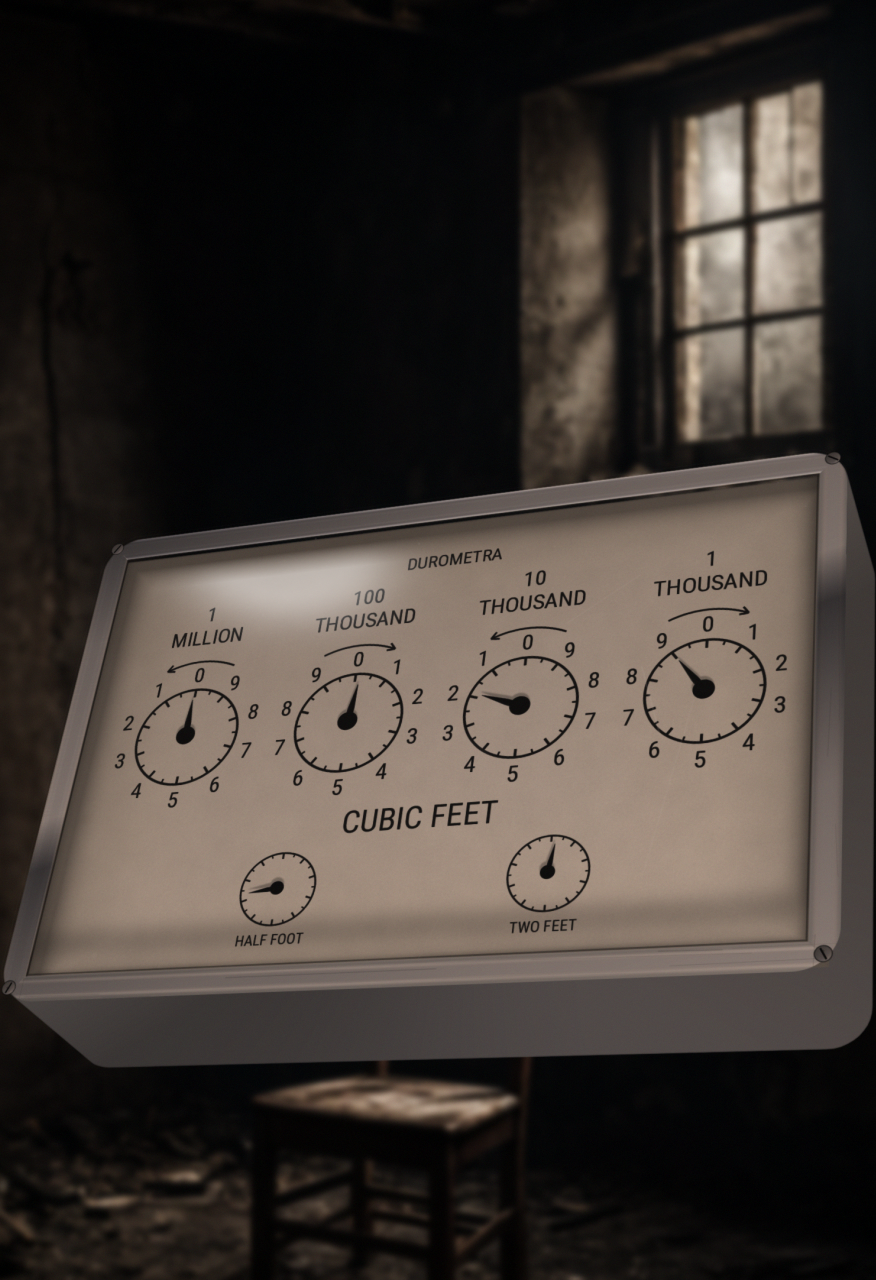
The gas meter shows value=1900 unit=ft³
